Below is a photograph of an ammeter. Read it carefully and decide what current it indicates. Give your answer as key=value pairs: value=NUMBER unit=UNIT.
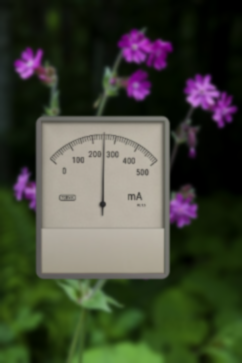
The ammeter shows value=250 unit=mA
